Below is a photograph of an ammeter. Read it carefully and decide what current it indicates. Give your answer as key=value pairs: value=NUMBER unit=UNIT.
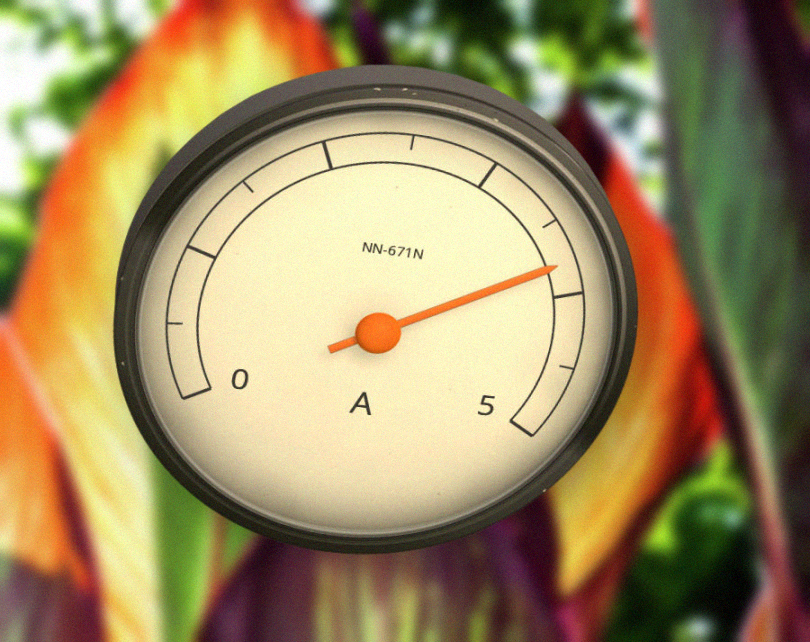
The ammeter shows value=3.75 unit=A
